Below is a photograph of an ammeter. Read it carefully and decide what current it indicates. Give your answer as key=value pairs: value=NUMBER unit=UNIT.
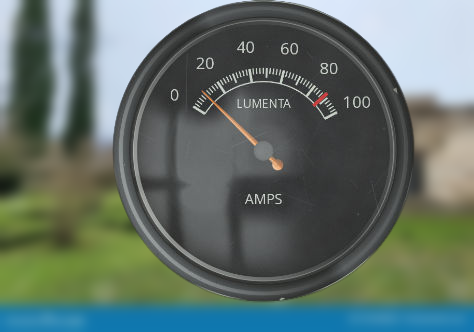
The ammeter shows value=10 unit=A
